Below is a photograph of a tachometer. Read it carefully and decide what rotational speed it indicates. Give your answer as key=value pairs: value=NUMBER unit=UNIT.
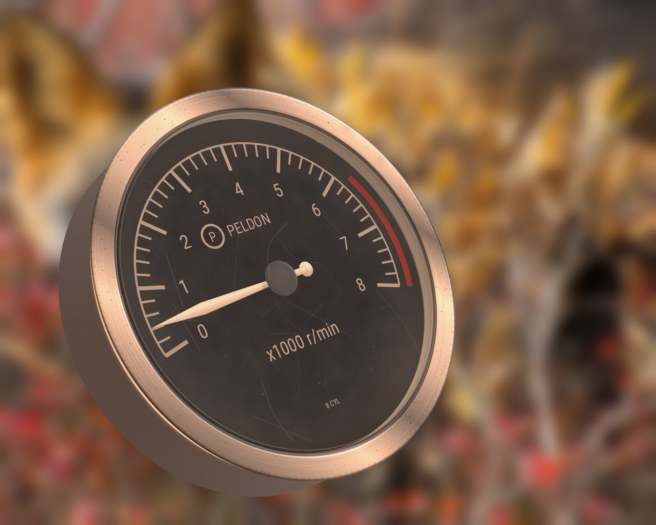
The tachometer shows value=400 unit=rpm
